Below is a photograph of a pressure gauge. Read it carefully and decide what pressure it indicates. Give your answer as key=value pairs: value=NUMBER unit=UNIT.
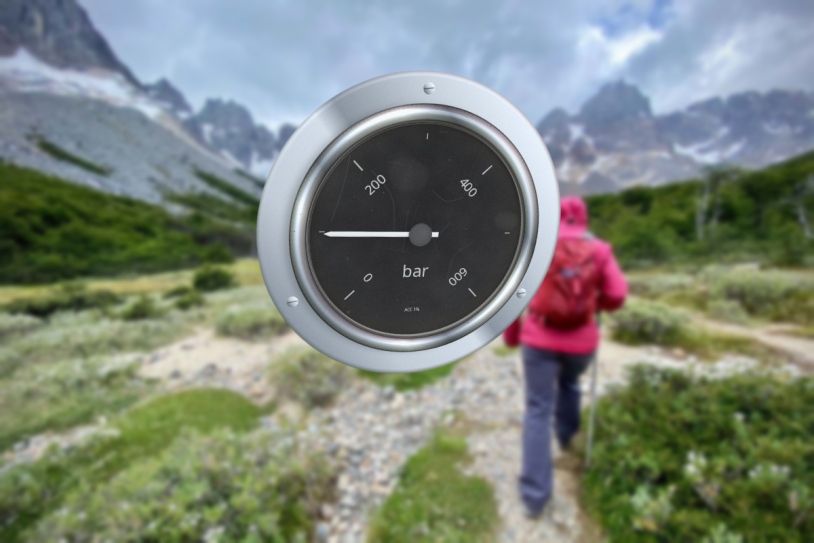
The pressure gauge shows value=100 unit=bar
